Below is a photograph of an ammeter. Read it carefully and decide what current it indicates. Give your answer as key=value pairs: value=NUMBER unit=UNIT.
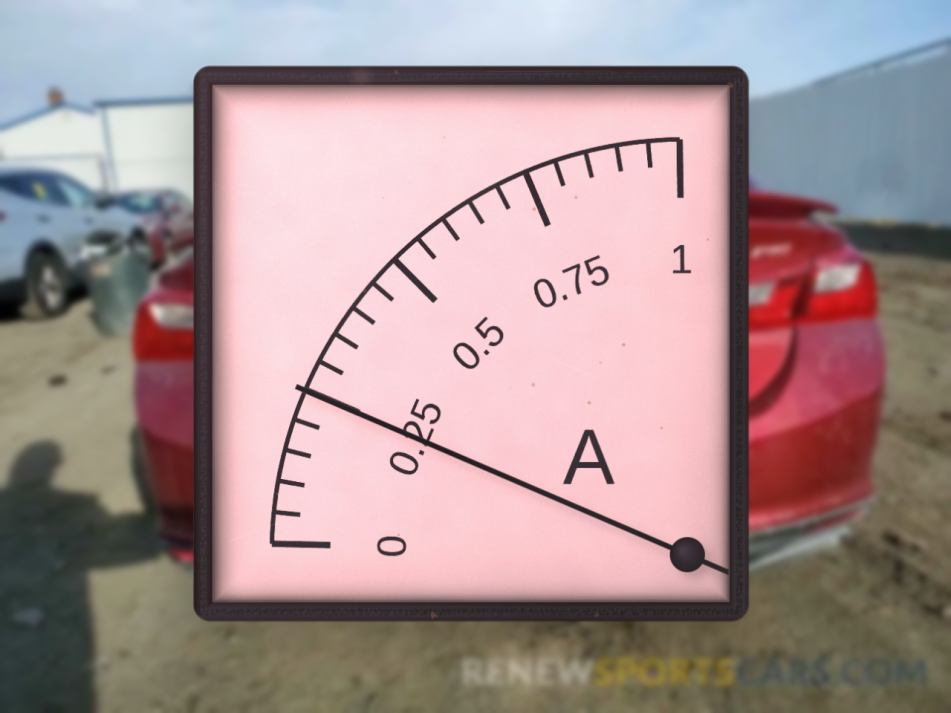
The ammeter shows value=0.25 unit=A
